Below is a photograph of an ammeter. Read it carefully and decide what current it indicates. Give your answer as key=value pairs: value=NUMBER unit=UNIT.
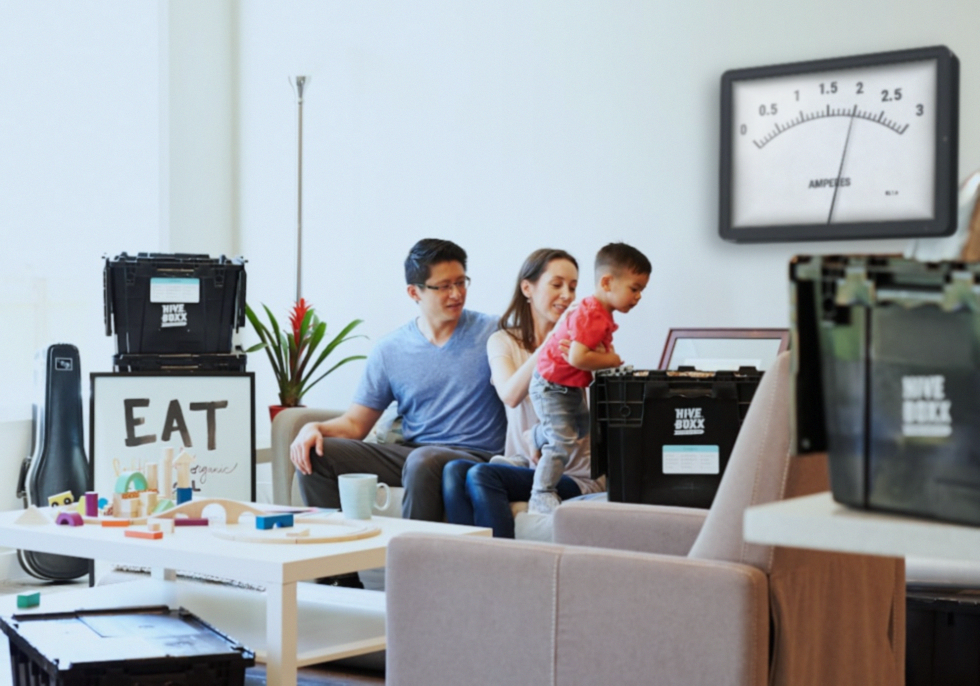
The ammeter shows value=2 unit=A
